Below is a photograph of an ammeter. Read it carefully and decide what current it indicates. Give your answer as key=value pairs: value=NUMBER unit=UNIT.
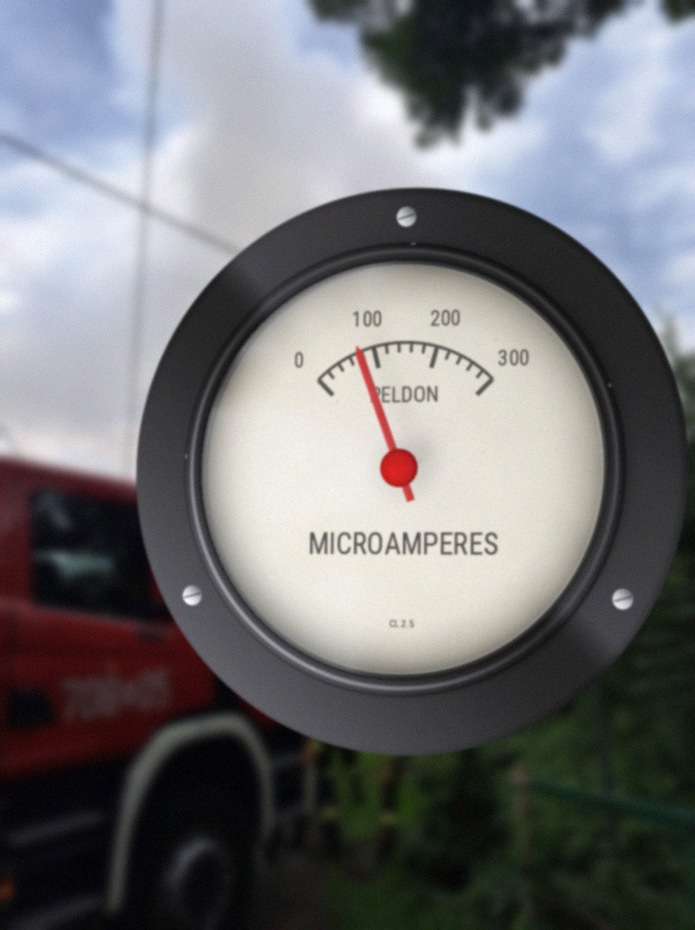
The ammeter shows value=80 unit=µA
